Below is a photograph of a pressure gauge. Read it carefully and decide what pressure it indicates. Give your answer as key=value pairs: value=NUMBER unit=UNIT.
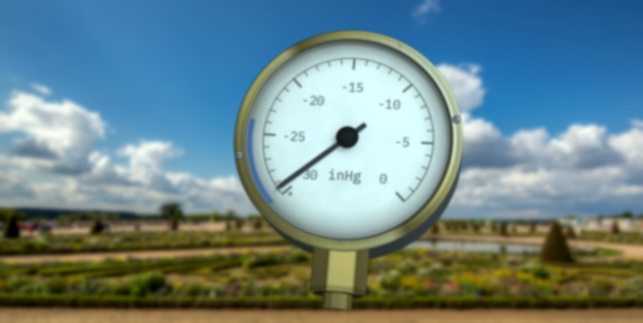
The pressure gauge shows value=-29.5 unit=inHg
